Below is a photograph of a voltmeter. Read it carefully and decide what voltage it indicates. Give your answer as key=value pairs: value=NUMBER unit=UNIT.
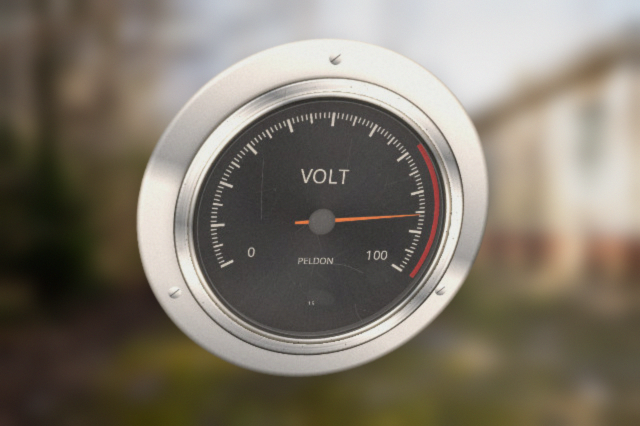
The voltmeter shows value=85 unit=V
